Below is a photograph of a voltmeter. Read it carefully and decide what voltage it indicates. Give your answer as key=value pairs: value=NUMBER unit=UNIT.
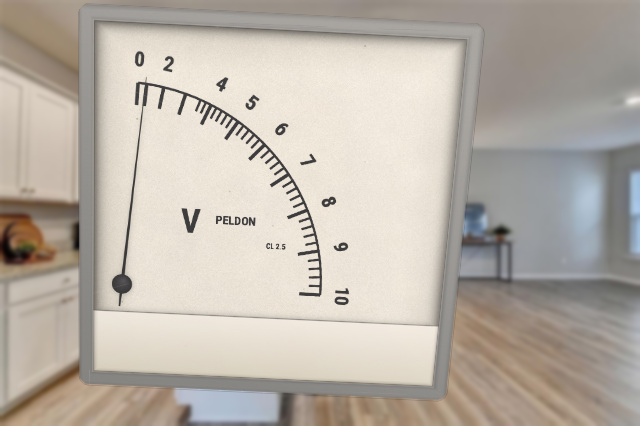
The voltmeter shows value=1 unit=V
